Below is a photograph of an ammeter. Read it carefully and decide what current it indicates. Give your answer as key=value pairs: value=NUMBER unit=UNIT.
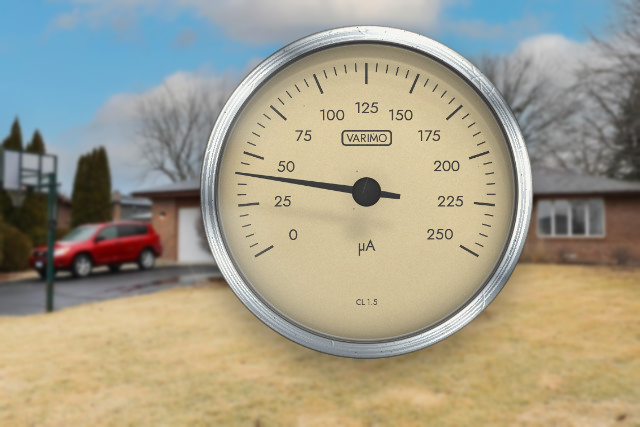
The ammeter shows value=40 unit=µA
